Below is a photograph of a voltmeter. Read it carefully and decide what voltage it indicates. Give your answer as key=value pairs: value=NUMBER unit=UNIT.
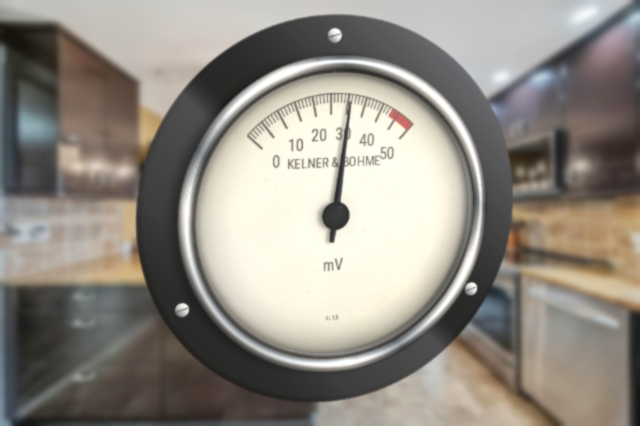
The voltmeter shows value=30 unit=mV
